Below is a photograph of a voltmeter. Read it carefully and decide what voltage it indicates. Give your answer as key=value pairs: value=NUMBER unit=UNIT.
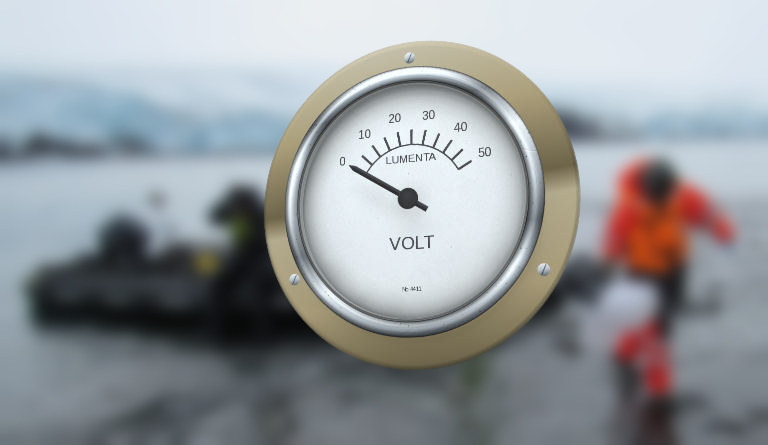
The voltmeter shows value=0 unit=V
